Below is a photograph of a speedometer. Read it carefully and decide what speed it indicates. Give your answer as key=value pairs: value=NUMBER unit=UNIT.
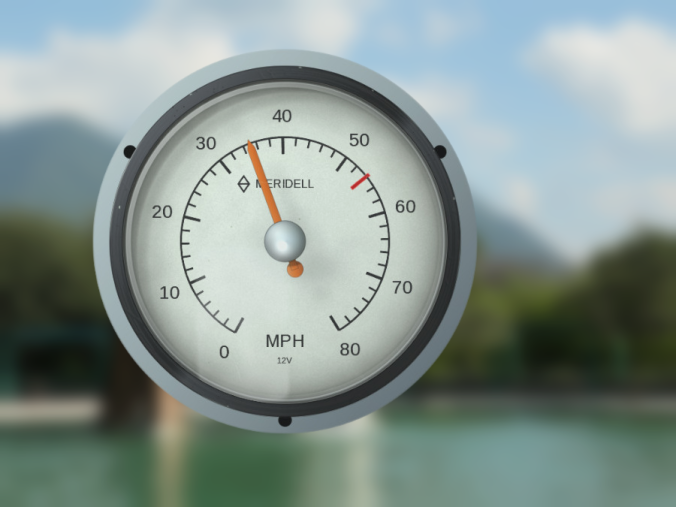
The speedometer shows value=35 unit=mph
